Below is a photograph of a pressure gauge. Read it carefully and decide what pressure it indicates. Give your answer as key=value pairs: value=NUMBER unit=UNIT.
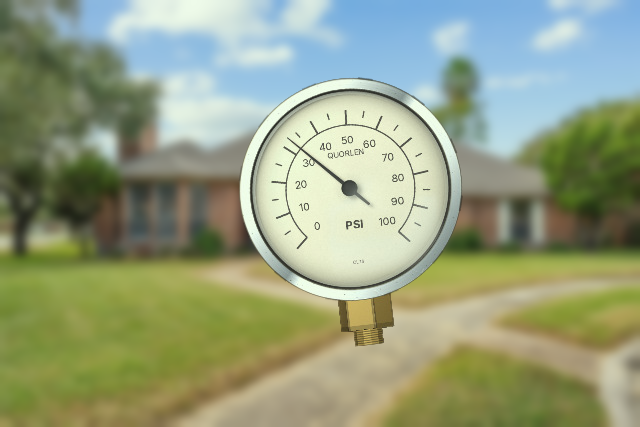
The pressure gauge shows value=32.5 unit=psi
